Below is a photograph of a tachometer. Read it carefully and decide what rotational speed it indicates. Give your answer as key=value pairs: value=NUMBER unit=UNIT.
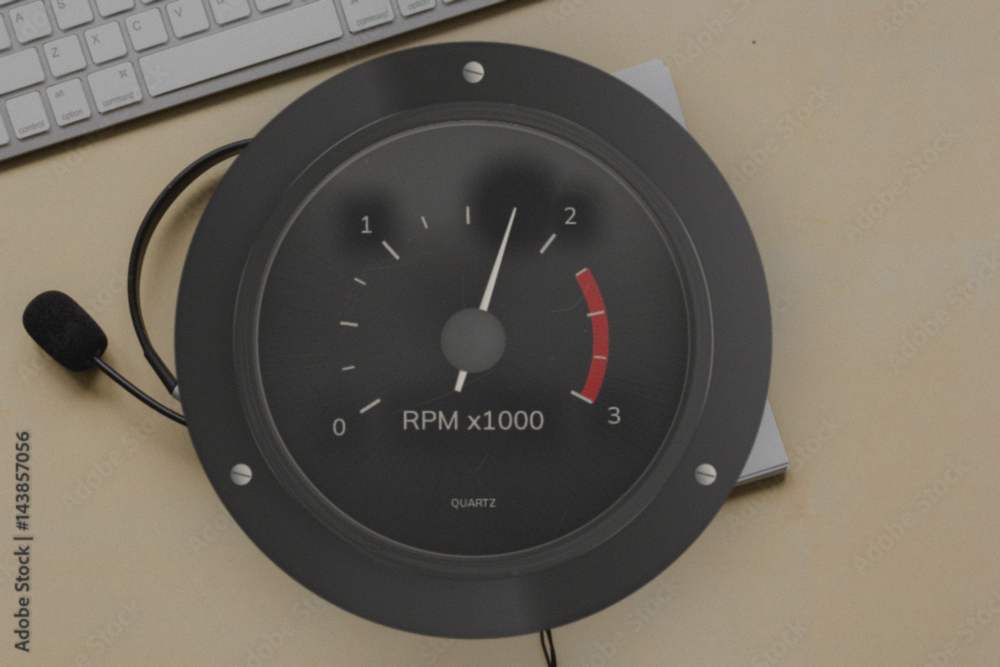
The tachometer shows value=1750 unit=rpm
